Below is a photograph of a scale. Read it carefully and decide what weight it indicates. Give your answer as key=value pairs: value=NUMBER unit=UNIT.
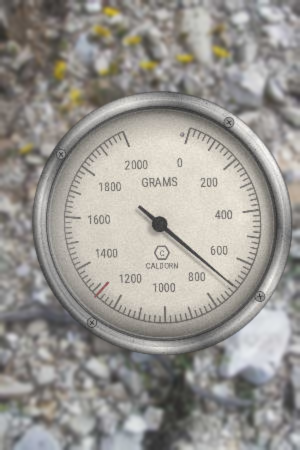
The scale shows value=700 unit=g
